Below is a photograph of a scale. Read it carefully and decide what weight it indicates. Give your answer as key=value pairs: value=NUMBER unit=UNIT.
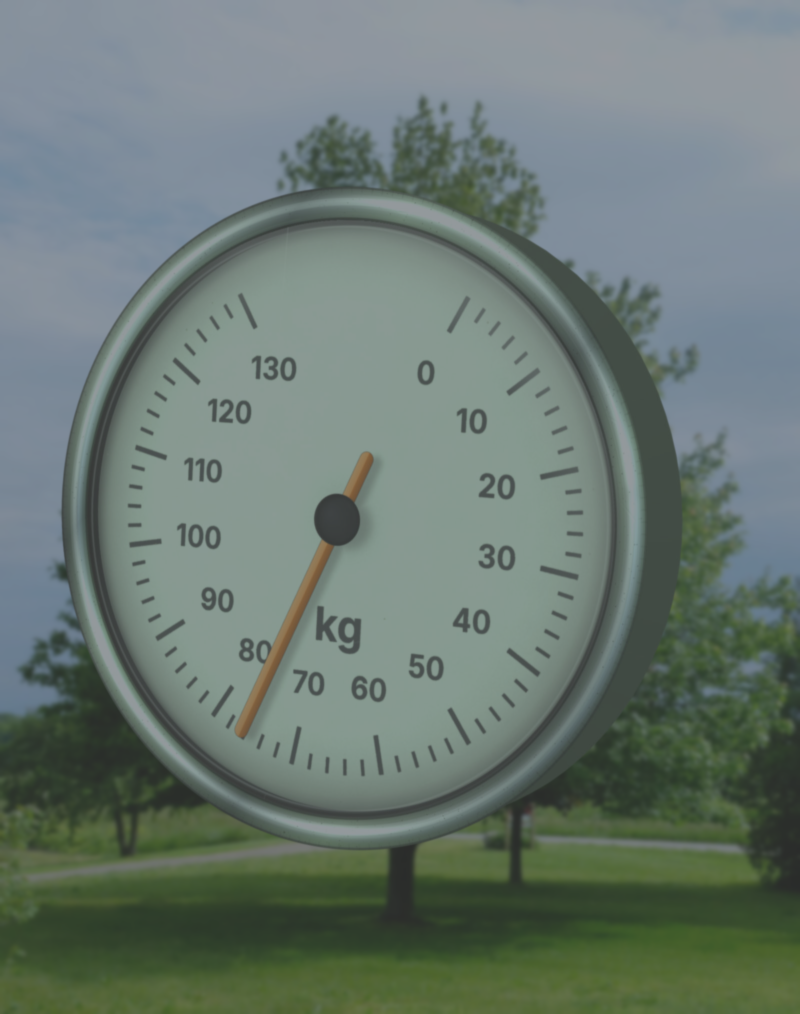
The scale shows value=76 unit=kg
